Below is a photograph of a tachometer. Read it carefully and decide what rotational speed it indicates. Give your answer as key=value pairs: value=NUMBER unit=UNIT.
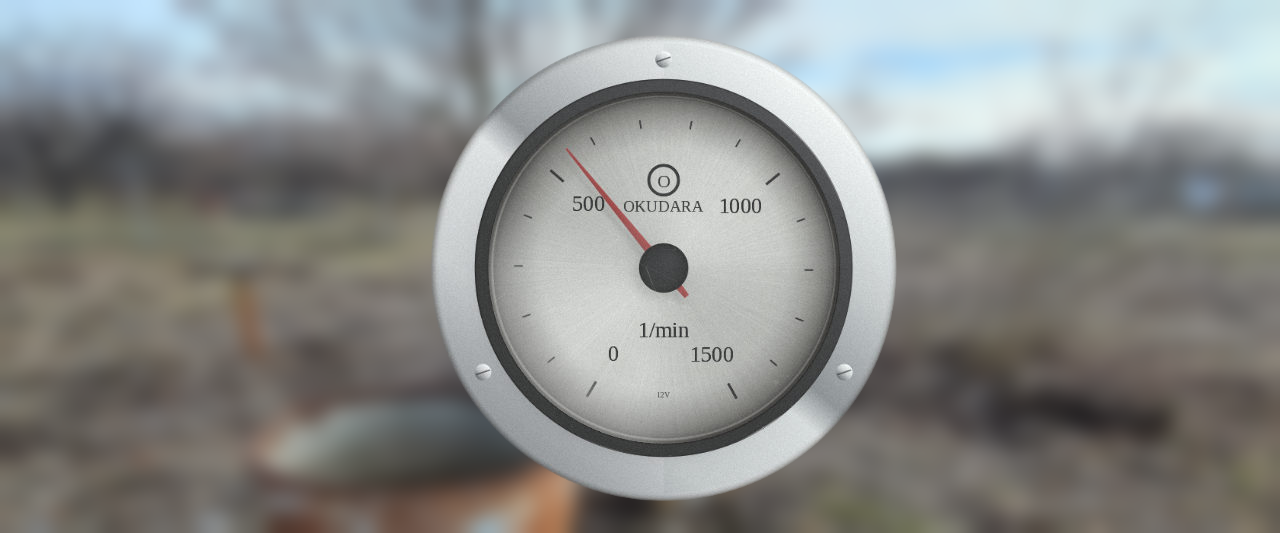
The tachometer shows value=550 unit=rpm
